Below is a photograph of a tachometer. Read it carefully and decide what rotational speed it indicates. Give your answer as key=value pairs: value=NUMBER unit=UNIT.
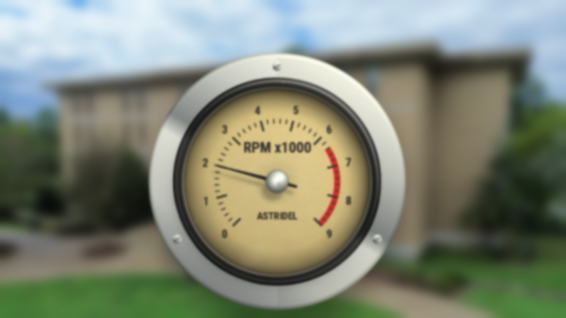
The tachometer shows value=2000 unit=rpm
